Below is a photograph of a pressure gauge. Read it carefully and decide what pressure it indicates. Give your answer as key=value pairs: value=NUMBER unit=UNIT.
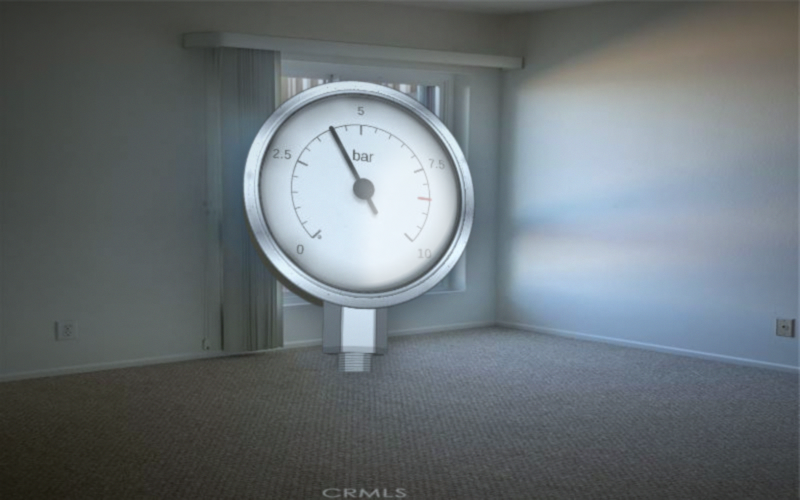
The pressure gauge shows value=4 unit=bar
